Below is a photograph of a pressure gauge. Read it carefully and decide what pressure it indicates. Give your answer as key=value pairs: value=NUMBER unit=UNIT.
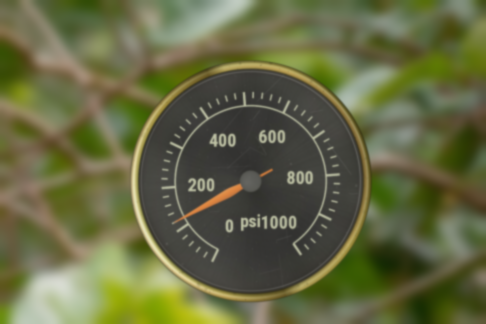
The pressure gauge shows value=120 unit=psi
